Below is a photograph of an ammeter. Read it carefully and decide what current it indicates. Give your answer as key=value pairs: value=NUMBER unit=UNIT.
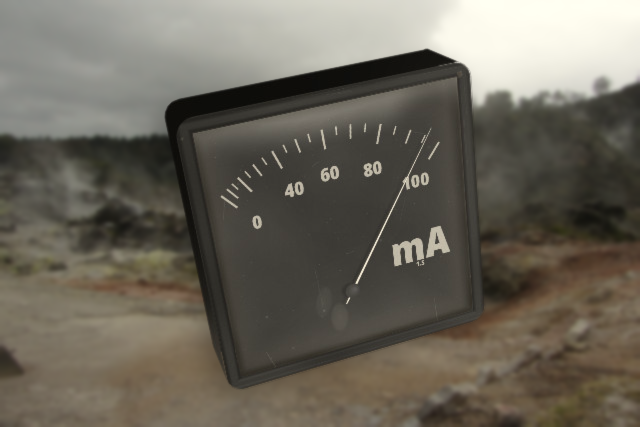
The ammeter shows value=95 unit=mA
